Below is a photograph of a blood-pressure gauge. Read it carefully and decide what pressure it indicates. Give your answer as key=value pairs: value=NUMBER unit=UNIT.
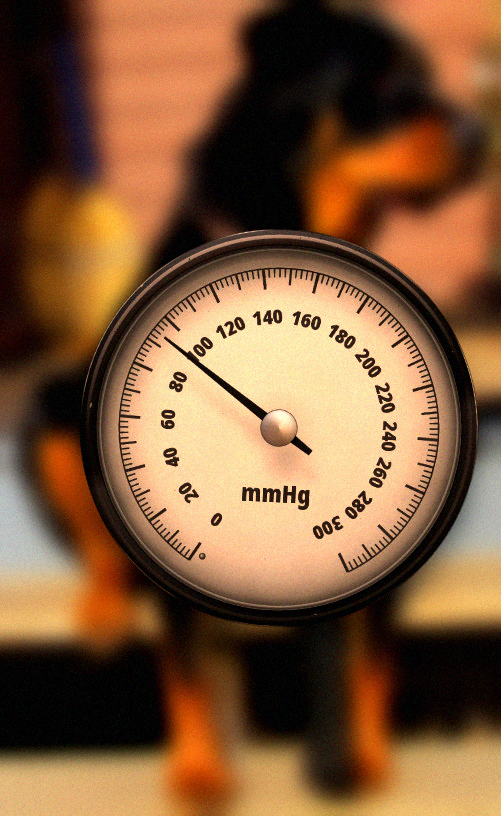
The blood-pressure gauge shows value=94 unit=mmHg
